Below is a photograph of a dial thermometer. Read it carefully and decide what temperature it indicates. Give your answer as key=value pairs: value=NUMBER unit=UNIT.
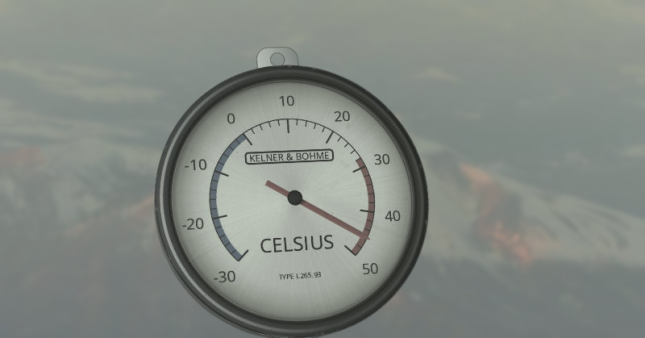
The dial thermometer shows value=46 unit=°C
